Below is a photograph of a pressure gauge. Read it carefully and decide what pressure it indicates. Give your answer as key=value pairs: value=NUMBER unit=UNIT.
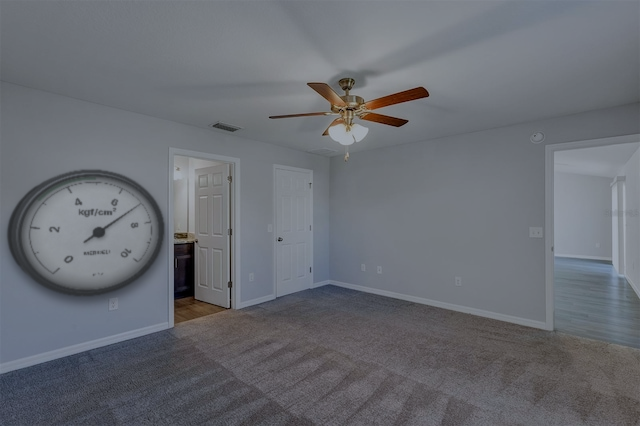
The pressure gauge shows value=7 unit=kg/cm²
